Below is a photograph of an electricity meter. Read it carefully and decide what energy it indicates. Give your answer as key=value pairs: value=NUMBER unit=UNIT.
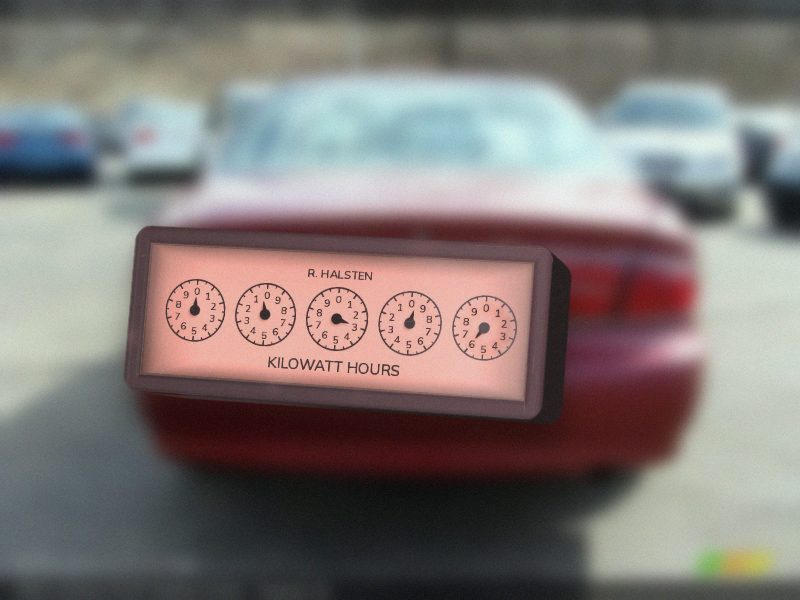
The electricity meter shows value=296 unit=kWh
